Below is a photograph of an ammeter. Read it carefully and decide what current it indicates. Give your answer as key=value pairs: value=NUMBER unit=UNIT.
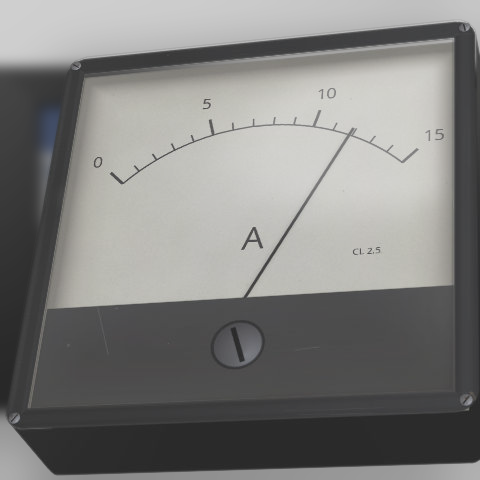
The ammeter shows value=12 unit=A
